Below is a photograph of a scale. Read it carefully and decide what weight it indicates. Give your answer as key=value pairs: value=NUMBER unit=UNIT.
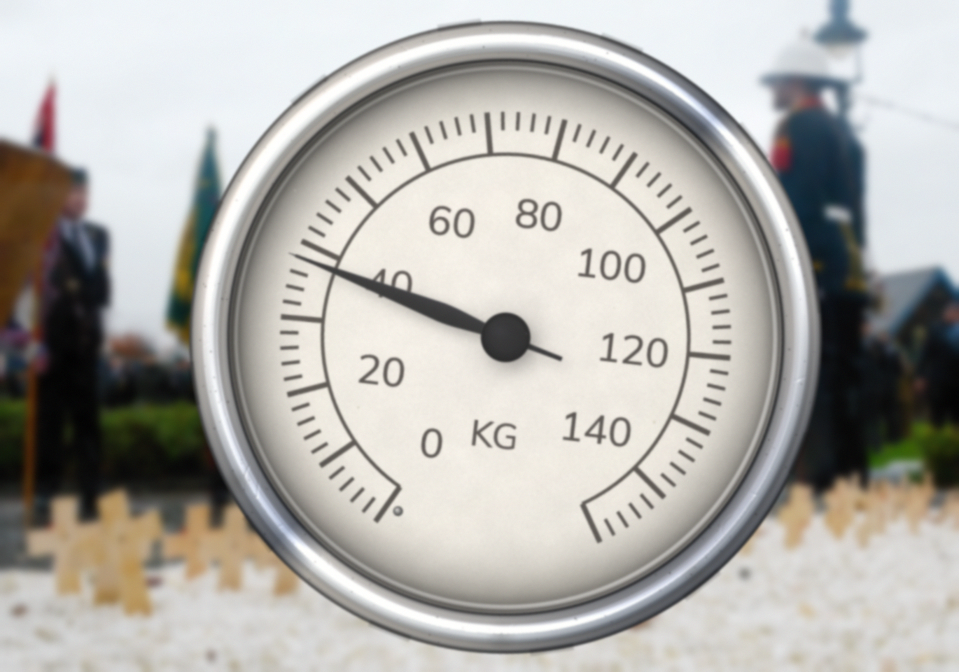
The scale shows value=38 unit=kg
